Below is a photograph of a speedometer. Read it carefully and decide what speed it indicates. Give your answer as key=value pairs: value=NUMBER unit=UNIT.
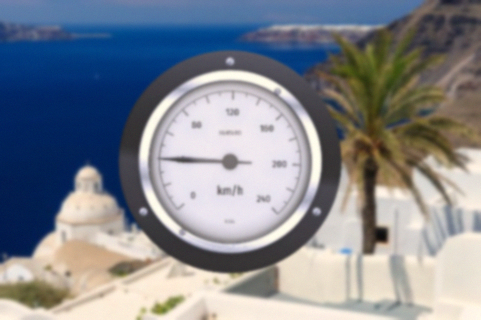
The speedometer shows value=40 unit=km/h
